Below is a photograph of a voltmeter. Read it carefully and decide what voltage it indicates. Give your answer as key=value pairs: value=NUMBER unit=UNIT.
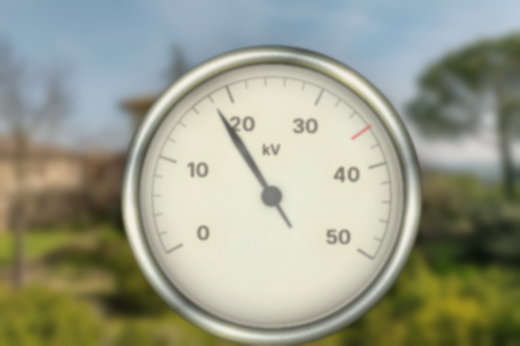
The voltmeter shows value=18 unit=kV
